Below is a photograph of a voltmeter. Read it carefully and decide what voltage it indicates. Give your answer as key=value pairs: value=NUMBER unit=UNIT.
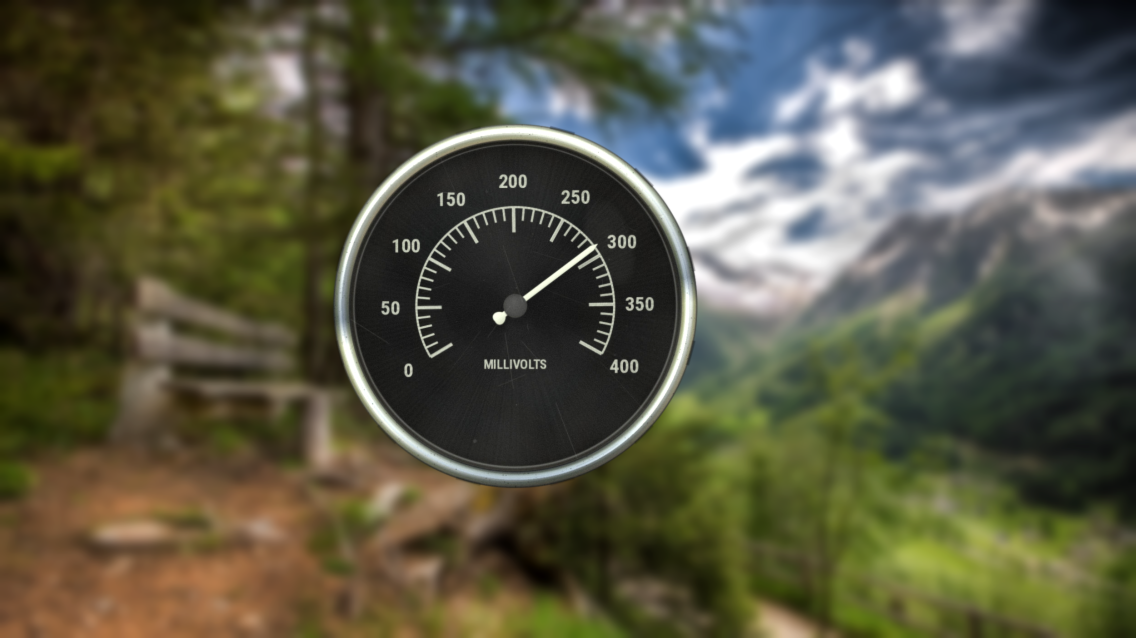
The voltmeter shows value=290 unit=mV
